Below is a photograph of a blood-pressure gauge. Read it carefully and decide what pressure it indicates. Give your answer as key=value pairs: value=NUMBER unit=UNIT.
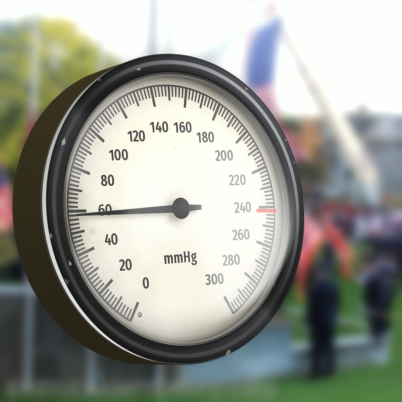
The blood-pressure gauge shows value=58 unit=mmHg
